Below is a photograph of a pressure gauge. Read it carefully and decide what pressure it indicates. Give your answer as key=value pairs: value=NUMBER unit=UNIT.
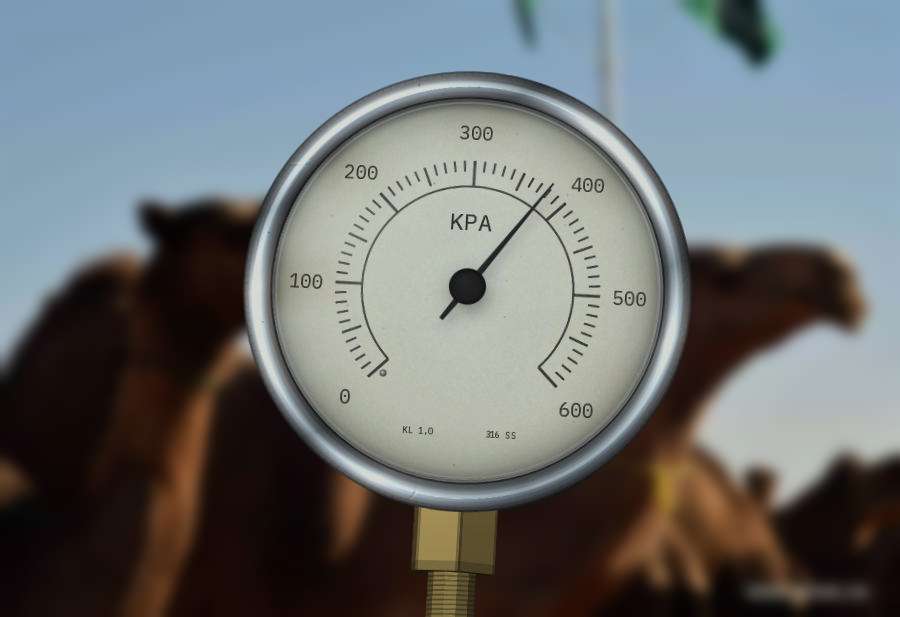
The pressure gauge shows value=380 unit=kPa
